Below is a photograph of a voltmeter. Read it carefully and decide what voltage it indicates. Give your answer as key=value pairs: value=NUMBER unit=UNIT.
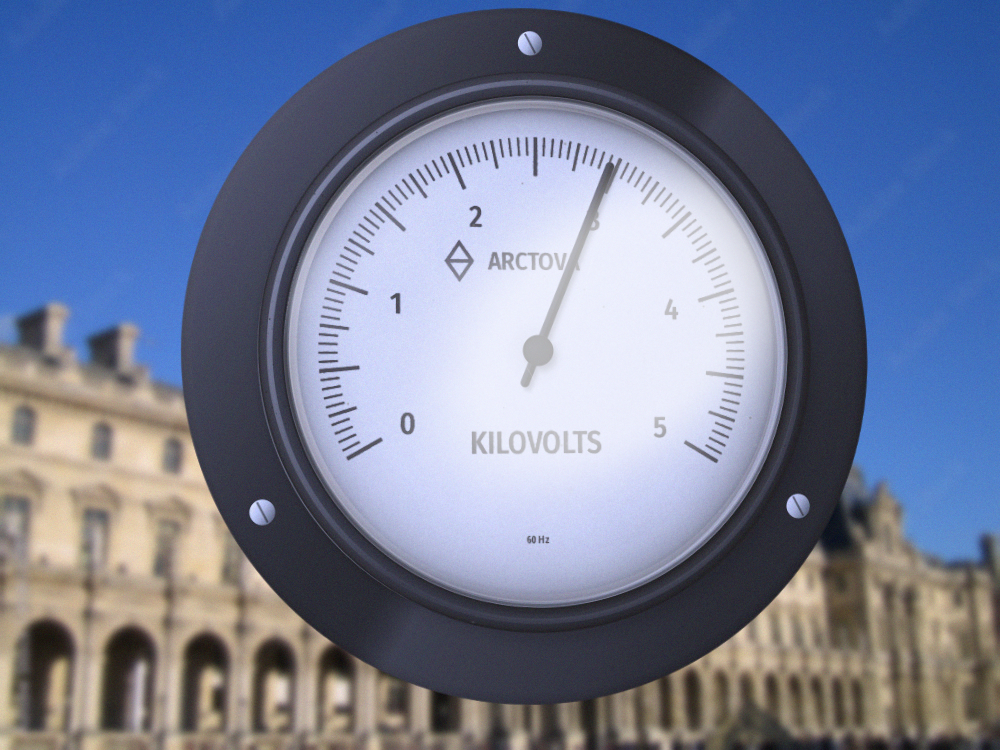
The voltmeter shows value=2.95 unit=kV
